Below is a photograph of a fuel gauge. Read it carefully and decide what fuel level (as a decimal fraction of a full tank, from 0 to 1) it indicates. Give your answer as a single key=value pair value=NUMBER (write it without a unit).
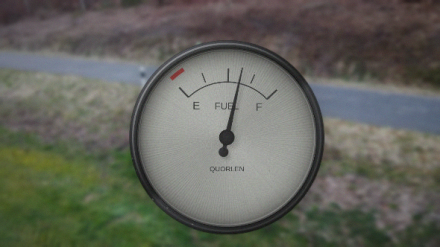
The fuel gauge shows value=0.625
